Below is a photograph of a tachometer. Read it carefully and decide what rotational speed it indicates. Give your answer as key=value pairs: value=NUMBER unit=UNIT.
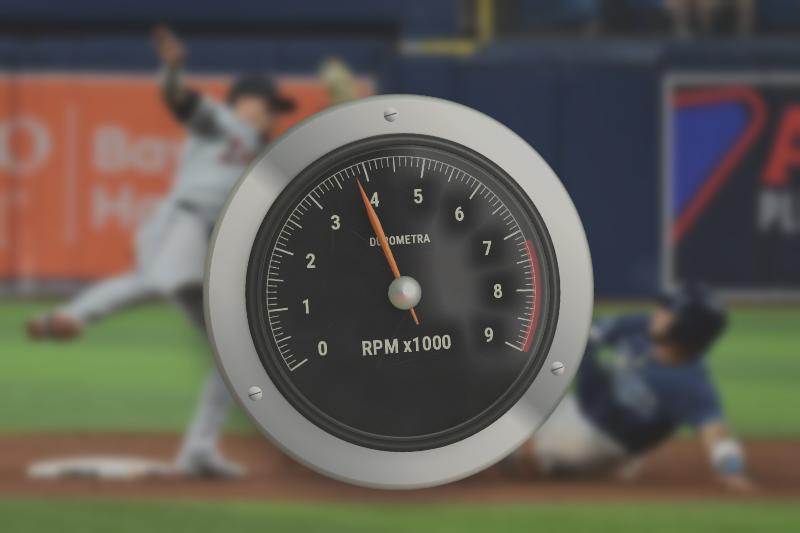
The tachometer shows value=3800 unit=rpm
